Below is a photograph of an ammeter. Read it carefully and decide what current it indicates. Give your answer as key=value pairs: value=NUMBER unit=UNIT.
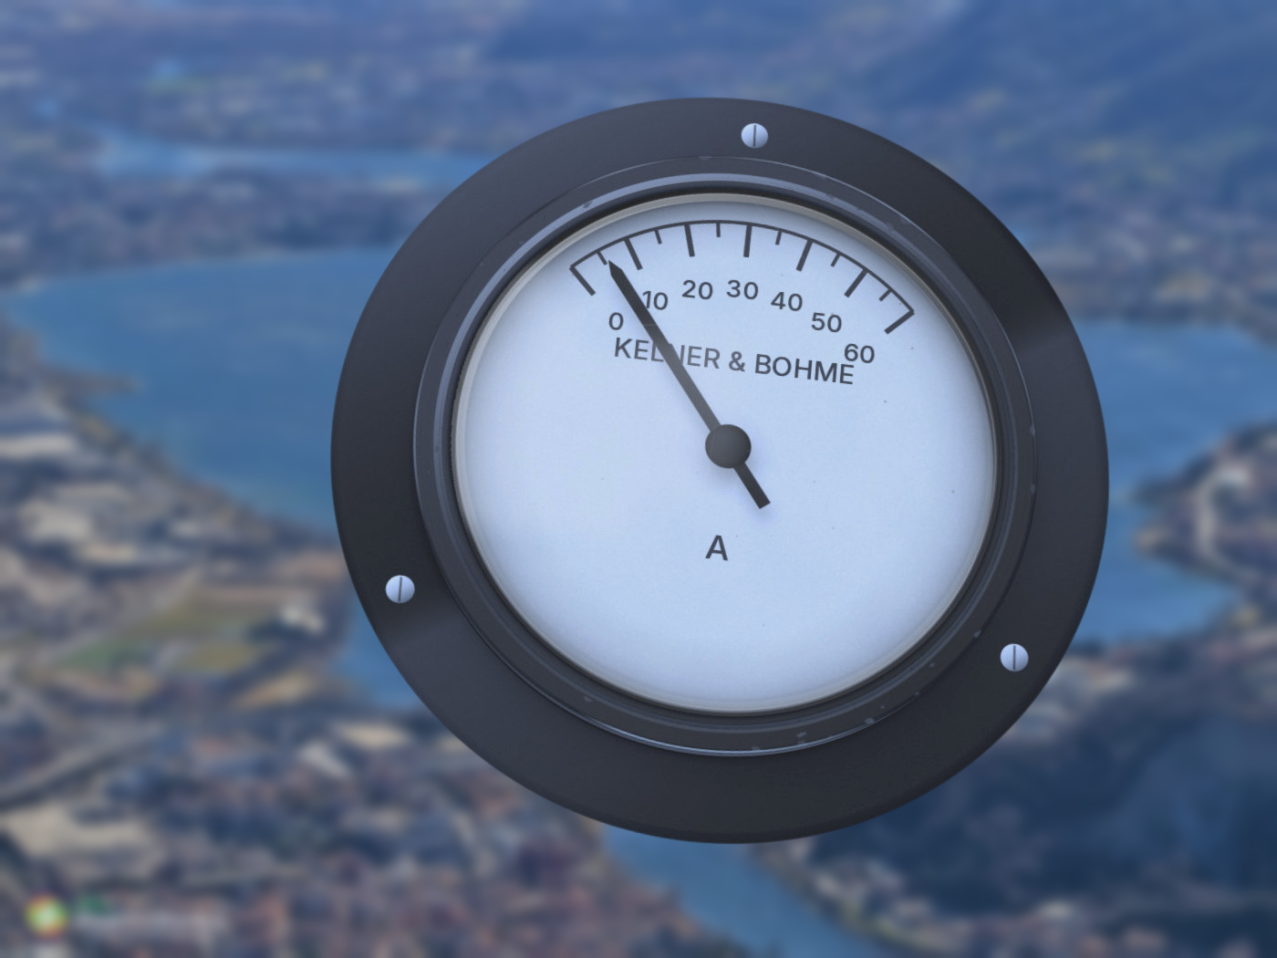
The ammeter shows value=5 unit=A
